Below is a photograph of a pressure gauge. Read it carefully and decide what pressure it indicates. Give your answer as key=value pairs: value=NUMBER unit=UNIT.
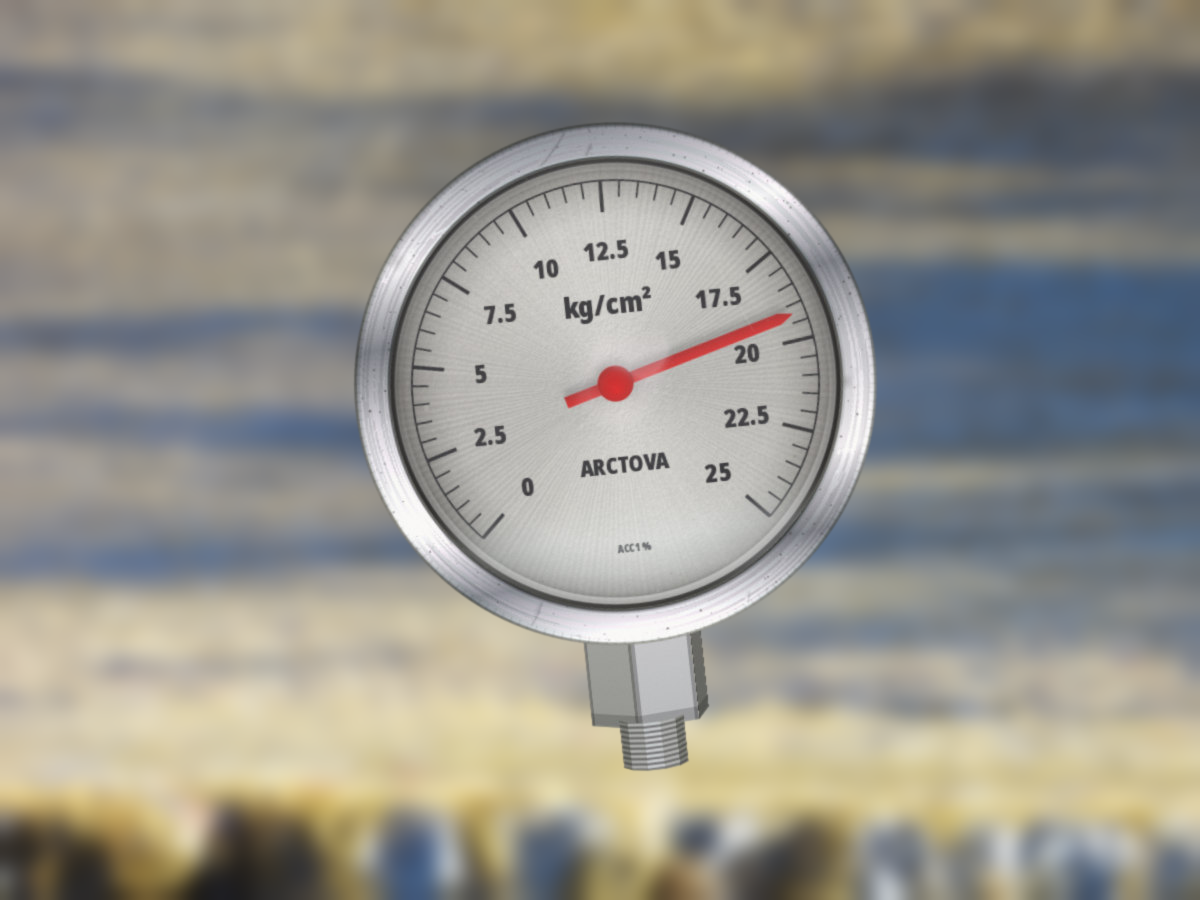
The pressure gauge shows value=19.25 unit=kg/cm²
